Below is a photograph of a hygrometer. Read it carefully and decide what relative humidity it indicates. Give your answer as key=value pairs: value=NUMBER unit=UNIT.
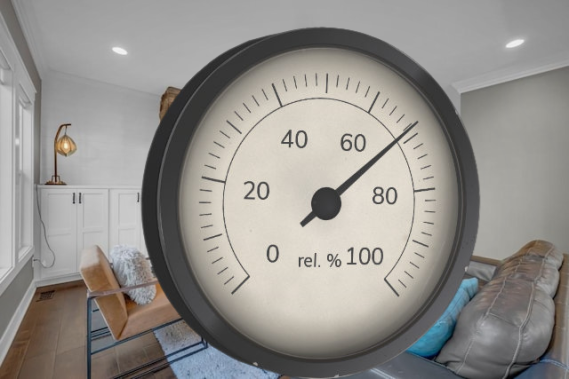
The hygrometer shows value=68 unit=%
